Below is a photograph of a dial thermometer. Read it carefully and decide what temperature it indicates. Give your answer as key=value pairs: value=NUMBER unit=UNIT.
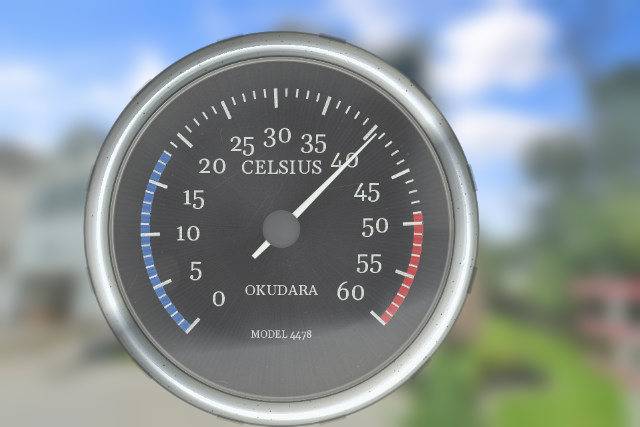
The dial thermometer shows value=40.5 unit=°C
